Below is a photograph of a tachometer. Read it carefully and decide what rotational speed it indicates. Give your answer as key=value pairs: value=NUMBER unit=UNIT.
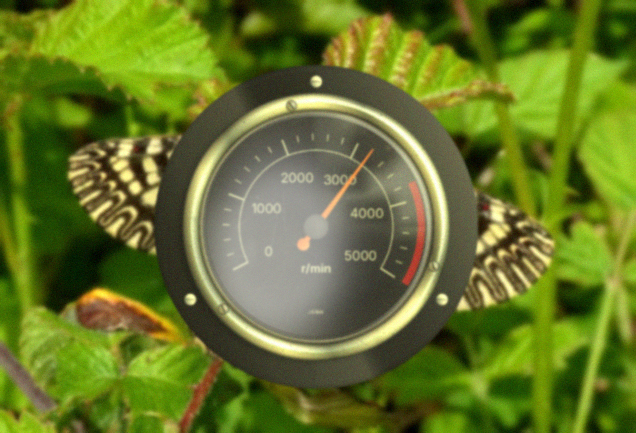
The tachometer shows value=3200 unit=rpm
